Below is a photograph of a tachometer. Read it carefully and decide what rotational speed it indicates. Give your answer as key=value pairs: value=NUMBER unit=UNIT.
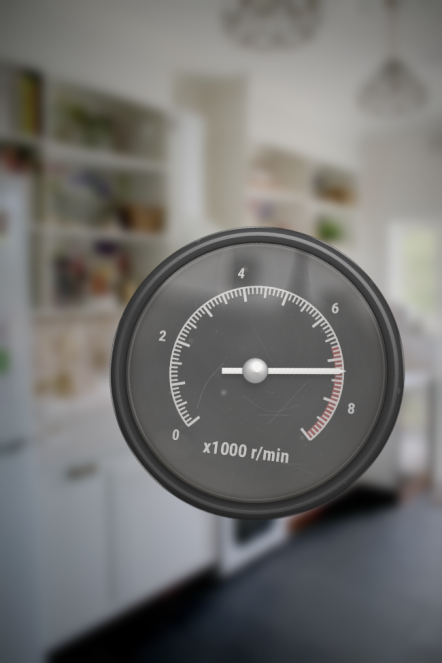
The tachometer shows value=7300 unit=rpm
